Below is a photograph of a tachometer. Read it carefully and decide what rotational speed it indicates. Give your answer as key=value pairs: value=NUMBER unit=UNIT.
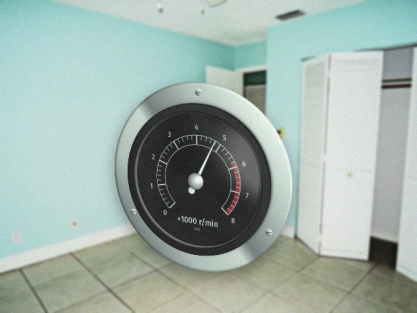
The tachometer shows value=4800 unit=rpm
